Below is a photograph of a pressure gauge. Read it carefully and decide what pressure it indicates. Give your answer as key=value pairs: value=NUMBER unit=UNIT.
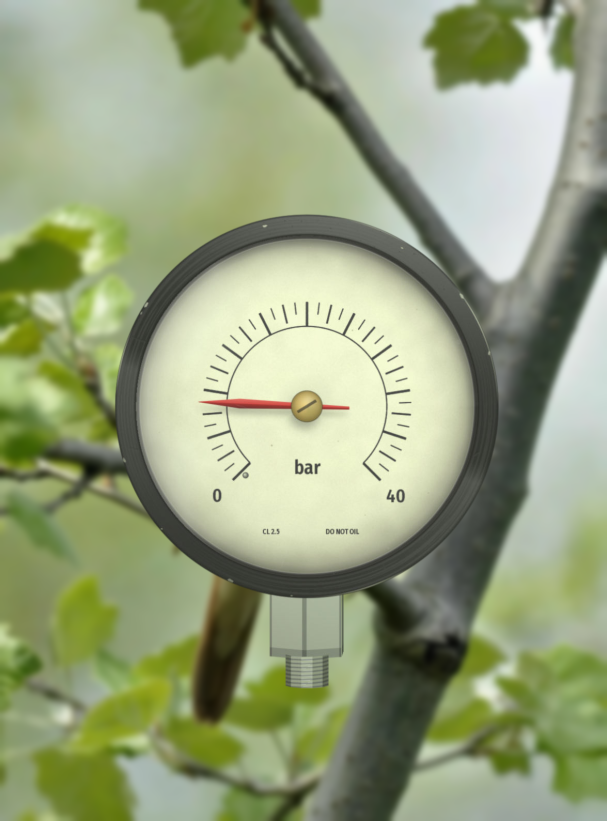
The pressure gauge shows value=7 unit=bar
